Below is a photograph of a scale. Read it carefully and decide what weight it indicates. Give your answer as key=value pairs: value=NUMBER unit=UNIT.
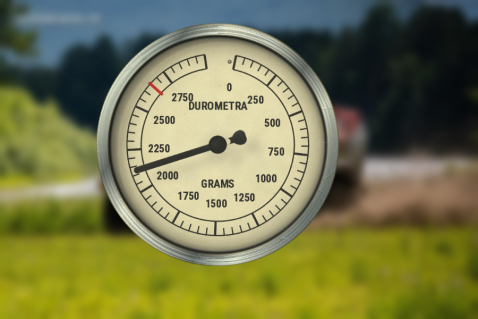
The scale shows value=2125 unit=g
